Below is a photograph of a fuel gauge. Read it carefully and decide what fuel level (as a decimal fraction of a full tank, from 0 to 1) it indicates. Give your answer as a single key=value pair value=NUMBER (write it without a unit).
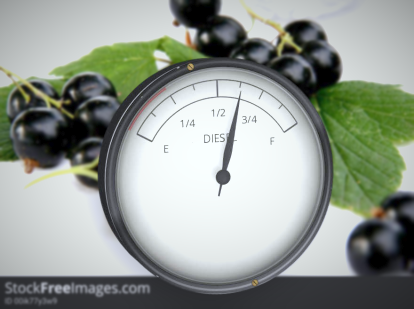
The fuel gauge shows value=0.625
